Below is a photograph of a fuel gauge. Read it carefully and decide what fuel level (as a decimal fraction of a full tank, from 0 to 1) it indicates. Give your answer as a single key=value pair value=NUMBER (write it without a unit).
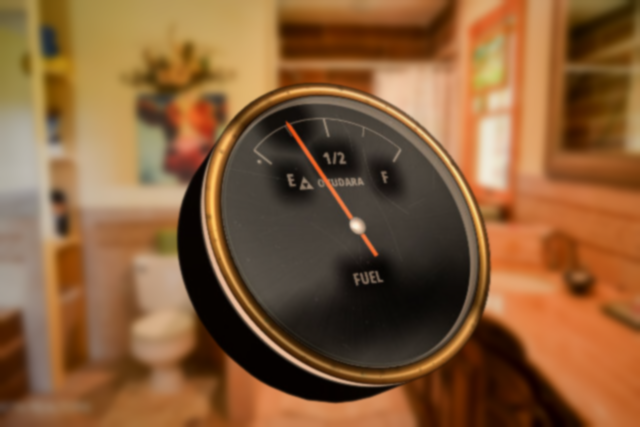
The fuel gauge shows value=0.25
